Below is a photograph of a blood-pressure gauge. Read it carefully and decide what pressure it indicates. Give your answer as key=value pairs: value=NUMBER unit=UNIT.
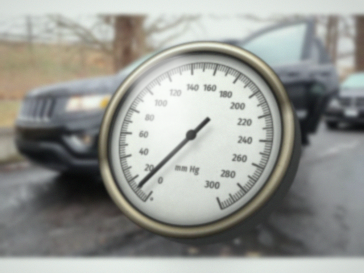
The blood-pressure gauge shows value=10 unit=mmHg
